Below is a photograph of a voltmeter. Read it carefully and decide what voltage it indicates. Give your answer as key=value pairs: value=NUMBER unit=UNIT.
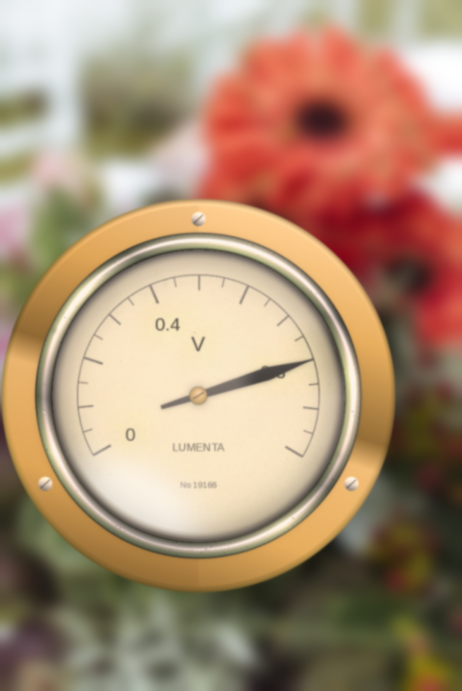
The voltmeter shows value=0.8 unit=V
